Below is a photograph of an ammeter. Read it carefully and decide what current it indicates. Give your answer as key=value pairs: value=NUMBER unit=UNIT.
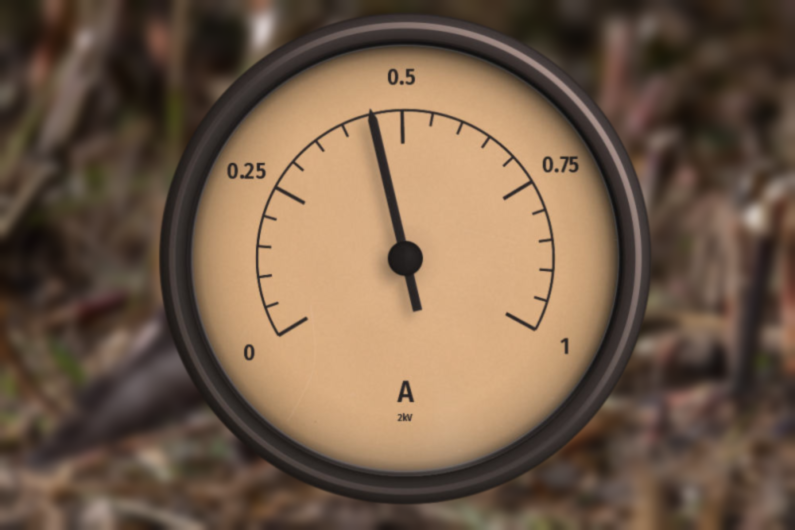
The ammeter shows value=0.45 unit=A
